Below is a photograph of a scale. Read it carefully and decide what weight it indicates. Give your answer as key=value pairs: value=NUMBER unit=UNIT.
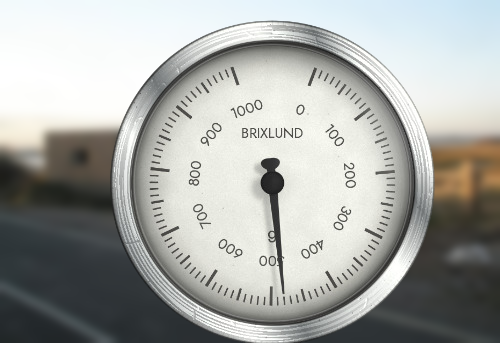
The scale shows value=480 unit=g
